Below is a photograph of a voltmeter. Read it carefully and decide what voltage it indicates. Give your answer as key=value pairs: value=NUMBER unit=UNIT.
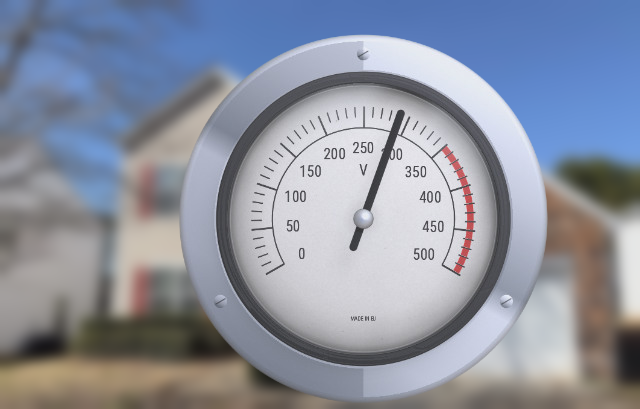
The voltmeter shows value=290 unit=V
